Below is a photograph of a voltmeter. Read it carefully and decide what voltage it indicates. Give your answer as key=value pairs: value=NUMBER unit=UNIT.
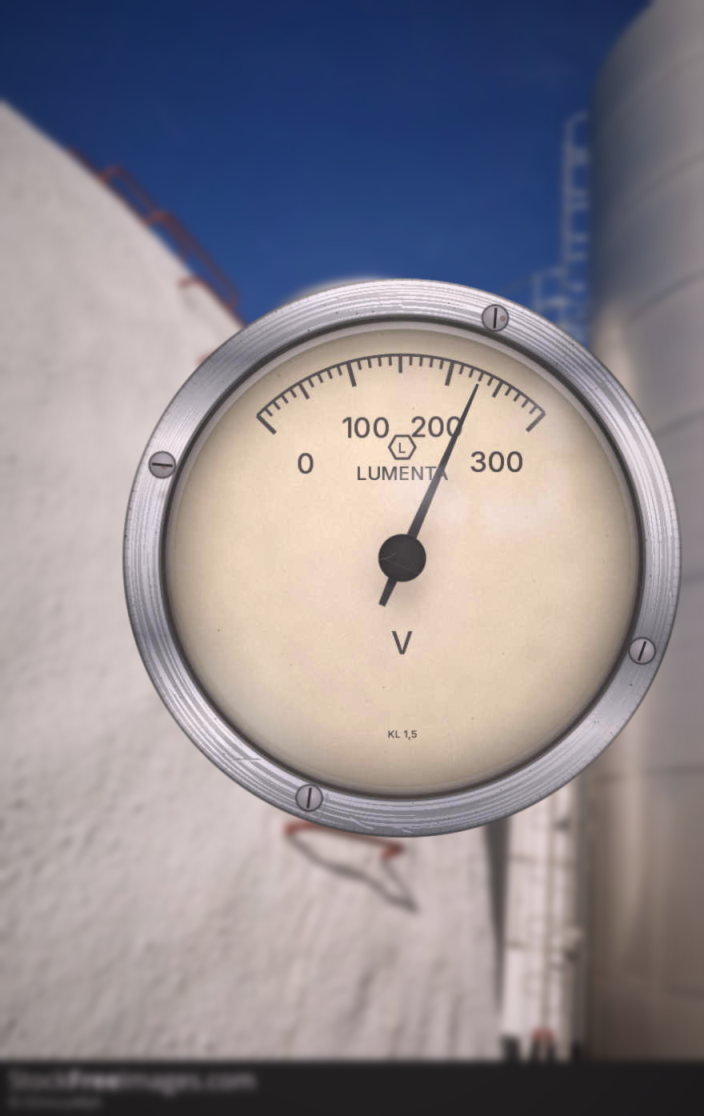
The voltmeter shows value=230 unit=V
